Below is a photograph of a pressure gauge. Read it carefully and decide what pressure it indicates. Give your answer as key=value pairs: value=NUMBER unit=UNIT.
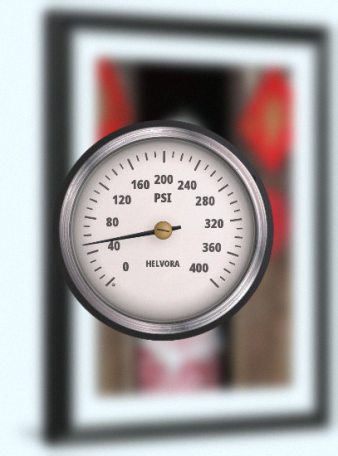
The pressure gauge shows value=50 unit=psi
